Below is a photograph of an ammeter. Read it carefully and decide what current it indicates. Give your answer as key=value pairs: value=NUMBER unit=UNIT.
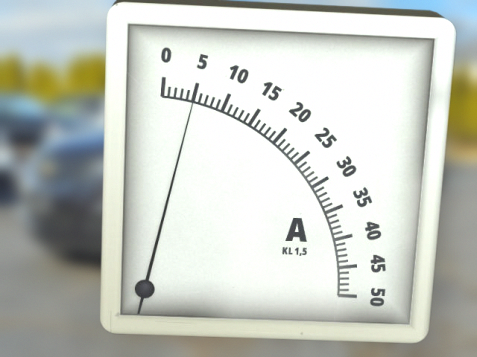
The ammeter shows value=5 unit=A
